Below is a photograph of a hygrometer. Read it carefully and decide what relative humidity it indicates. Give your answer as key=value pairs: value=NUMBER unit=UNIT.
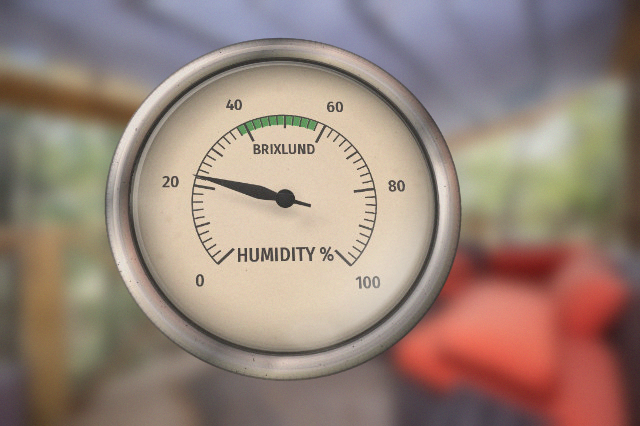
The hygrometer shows value=22 unit=%
